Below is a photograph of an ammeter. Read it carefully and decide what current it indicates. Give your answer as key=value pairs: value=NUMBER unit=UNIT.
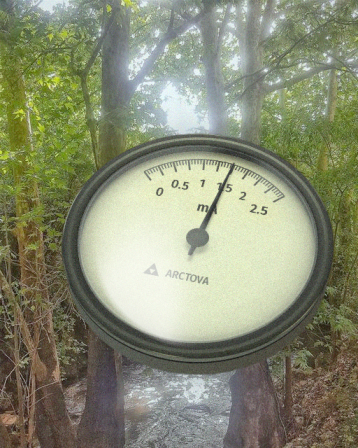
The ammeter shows value=1.5 unit=mA
